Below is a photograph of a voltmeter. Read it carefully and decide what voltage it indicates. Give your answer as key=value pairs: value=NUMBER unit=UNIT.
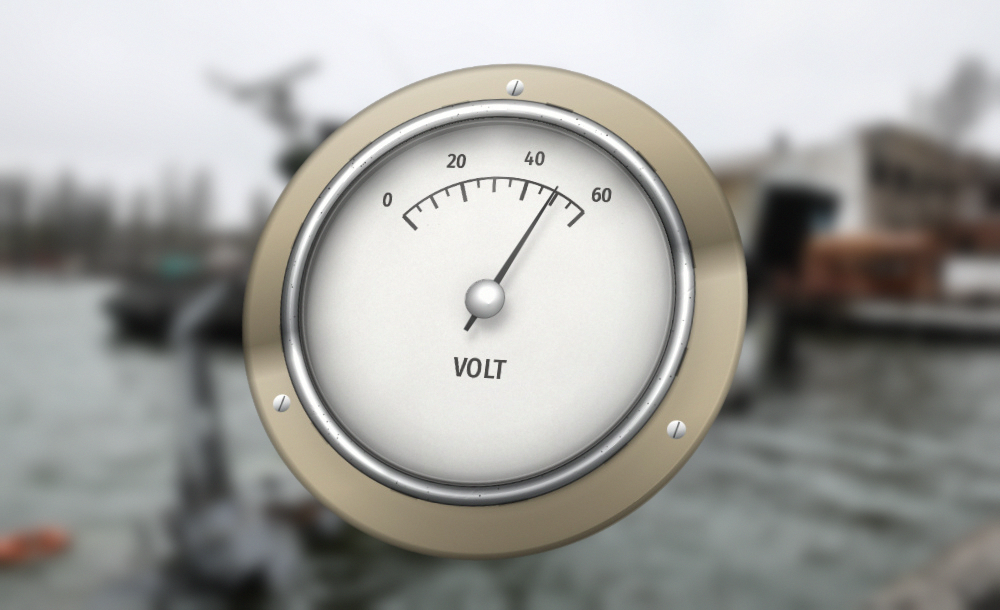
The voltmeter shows value=50 unit=V
